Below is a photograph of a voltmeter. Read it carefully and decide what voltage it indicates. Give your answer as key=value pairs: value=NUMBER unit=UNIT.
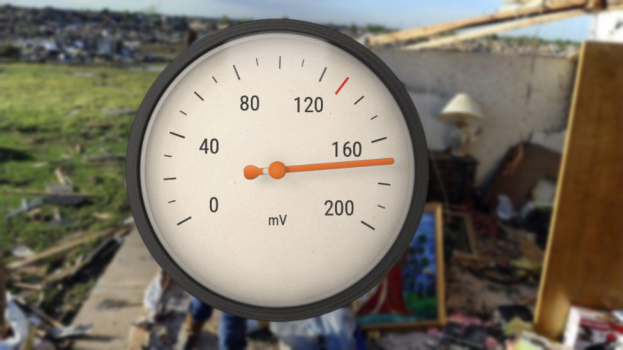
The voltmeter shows value=170 unit=mV
